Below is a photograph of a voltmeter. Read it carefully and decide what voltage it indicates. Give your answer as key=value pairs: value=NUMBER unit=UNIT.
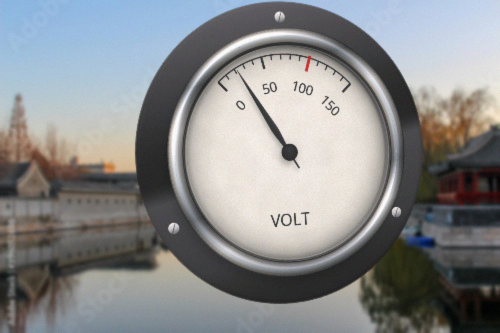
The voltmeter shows value=20 unit=V
